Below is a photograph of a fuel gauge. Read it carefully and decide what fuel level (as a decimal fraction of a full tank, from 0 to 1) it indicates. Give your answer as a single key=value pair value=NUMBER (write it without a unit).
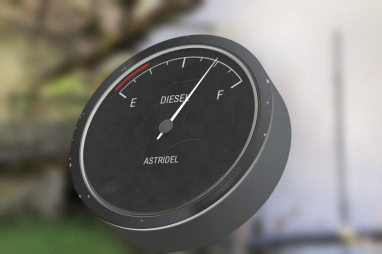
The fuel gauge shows value=0.75
